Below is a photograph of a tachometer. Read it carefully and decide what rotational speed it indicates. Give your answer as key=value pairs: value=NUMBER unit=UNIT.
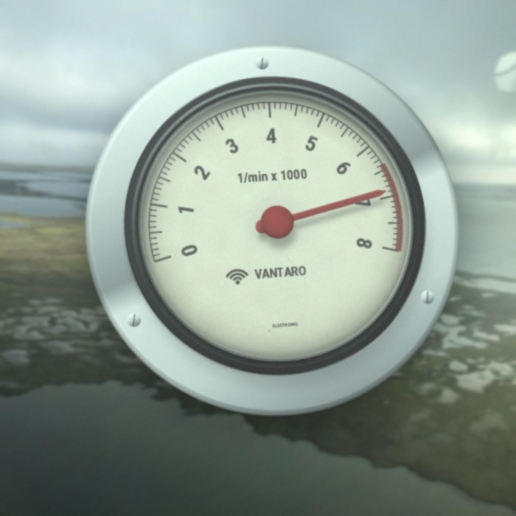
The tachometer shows value=6900 unit=rpm
